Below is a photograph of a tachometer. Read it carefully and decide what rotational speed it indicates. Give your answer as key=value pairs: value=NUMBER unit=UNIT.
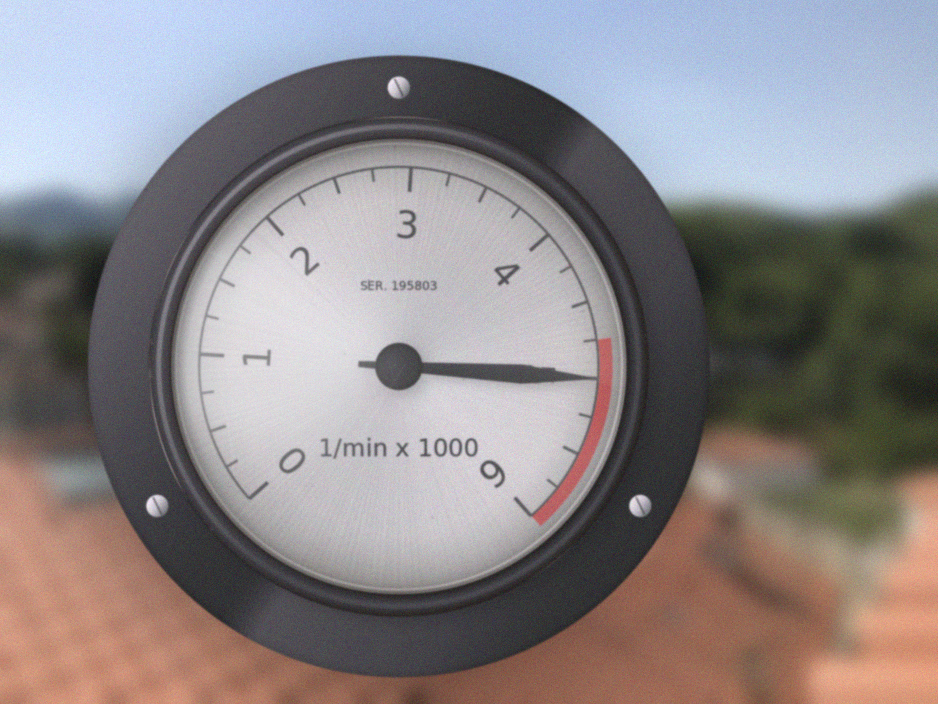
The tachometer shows value=5000 unit=rpm
